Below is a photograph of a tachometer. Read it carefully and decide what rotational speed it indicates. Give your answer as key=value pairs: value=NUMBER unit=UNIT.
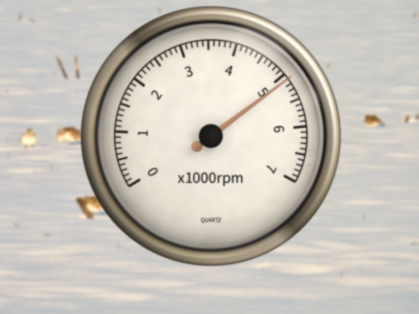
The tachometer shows value=5100 unit=rpm
